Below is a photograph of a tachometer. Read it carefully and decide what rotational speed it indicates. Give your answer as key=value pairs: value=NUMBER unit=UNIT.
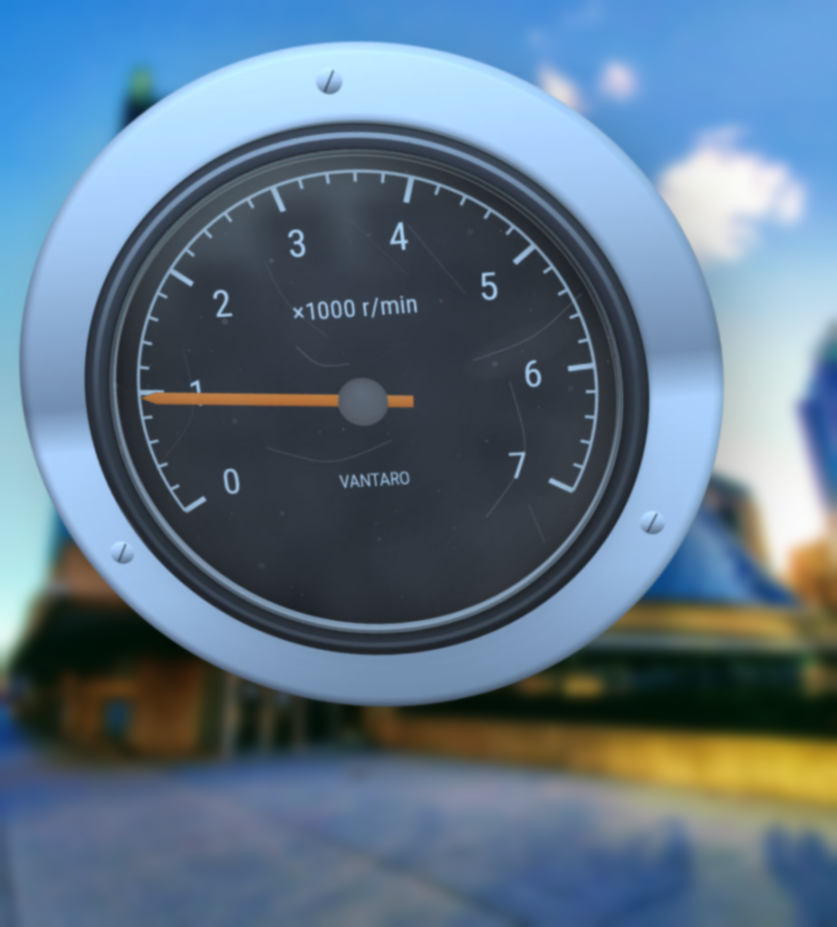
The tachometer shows value=1000 unit=rpm
